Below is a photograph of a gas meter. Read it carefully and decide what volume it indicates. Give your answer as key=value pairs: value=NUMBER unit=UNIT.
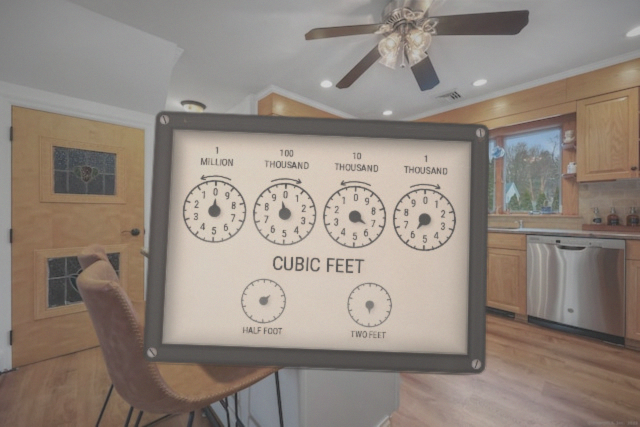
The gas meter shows value=996600 unit=ft³
